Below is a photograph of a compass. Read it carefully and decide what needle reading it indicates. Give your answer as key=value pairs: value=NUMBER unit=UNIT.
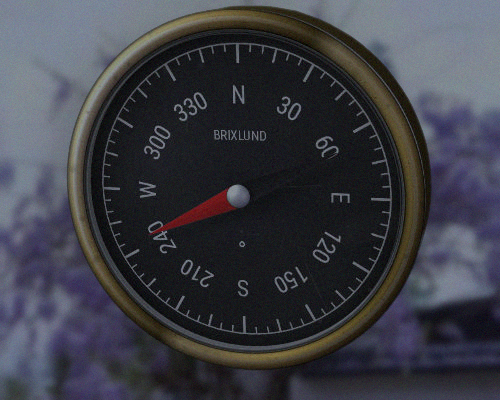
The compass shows value=245 unit=°
